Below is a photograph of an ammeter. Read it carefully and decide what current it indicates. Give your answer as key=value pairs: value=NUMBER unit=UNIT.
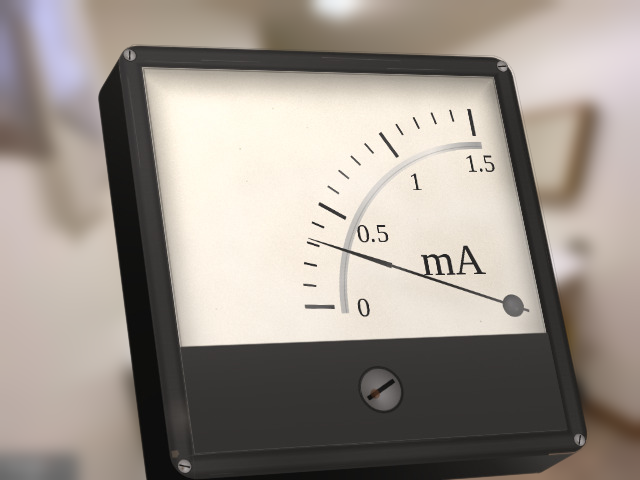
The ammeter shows value=0.3 unit=mA
